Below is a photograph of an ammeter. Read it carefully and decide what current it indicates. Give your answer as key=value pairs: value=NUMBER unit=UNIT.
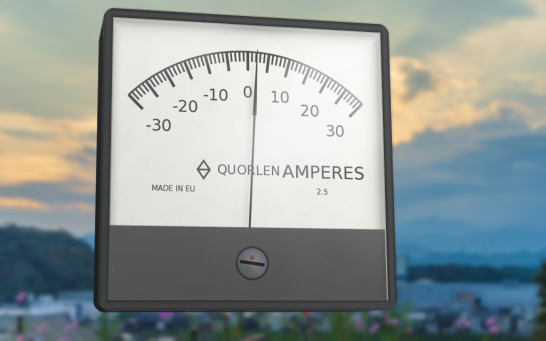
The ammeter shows value=2 unit=A
